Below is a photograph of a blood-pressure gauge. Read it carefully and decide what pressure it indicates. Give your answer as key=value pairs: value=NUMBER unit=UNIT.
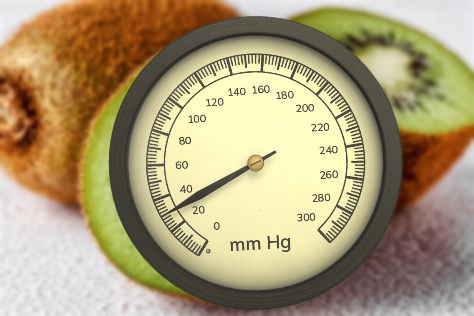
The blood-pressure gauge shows value=30 unit=mmHg
